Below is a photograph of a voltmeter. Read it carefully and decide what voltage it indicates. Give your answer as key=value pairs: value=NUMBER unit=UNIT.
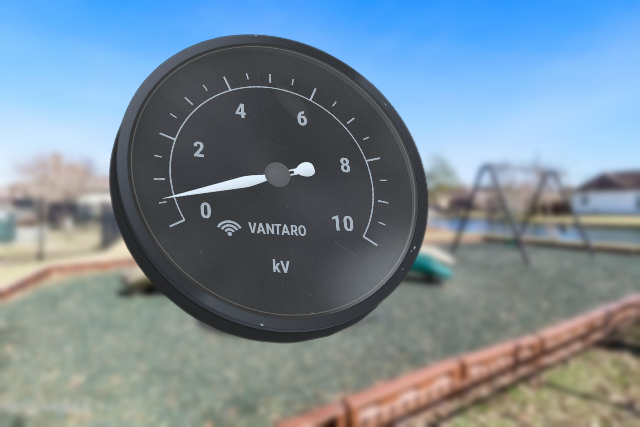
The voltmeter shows value=0.5 unit=kV
